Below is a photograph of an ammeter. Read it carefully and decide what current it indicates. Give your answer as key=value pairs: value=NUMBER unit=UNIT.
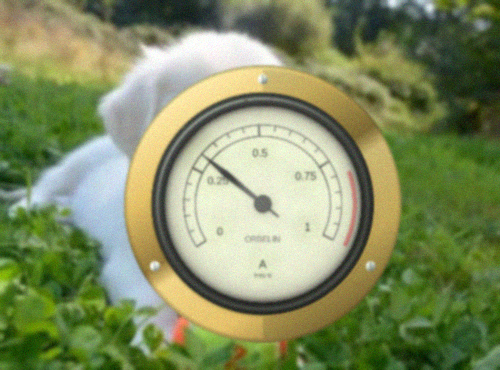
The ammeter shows value=0.3 unit=A
